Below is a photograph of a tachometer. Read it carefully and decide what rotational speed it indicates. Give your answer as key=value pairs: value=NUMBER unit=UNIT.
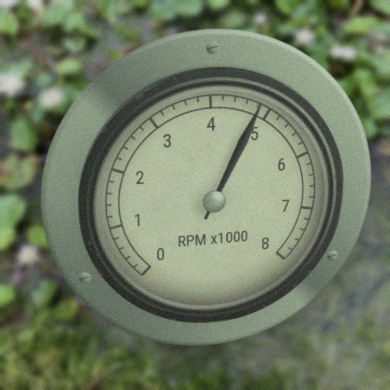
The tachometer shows value=4800 unit=rpm
